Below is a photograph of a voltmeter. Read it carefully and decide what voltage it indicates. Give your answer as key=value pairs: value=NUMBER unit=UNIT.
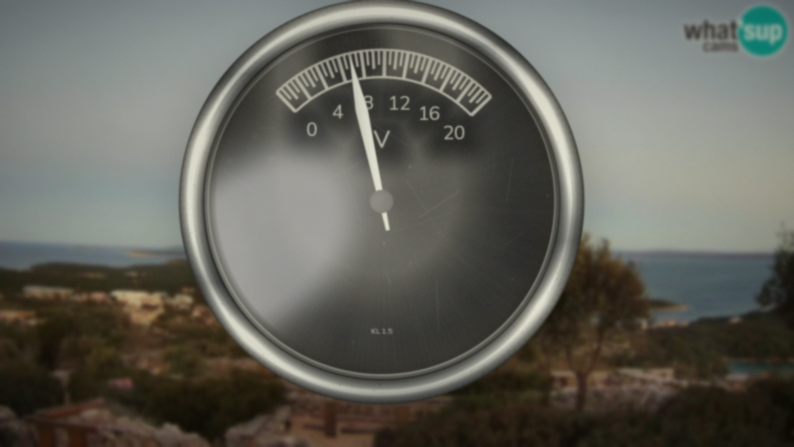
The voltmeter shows value=7 unit=V
